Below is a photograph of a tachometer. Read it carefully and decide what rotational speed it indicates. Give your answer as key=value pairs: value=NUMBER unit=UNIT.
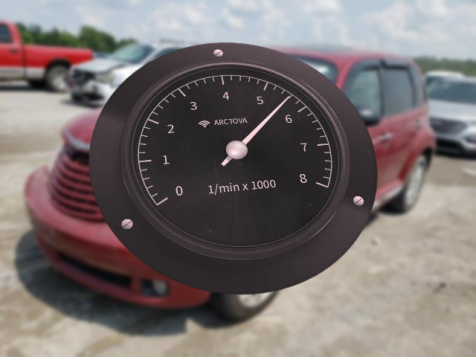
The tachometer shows value=5600 unit=rpm
